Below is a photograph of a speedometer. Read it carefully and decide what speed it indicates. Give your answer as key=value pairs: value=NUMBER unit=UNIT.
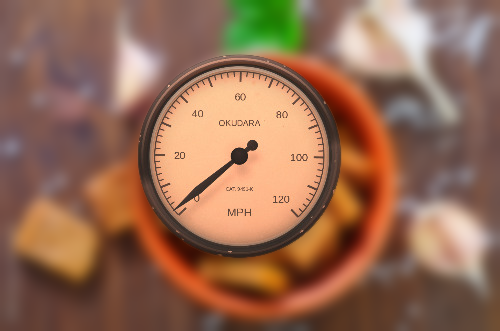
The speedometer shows value=2 unit=mph
